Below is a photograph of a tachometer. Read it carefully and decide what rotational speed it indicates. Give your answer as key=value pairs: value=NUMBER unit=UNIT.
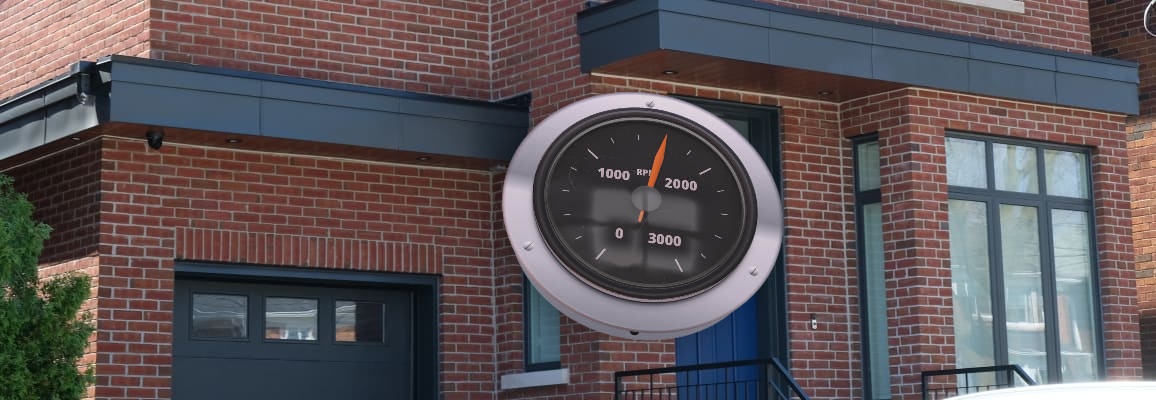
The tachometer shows value=1600 unit=rpm
